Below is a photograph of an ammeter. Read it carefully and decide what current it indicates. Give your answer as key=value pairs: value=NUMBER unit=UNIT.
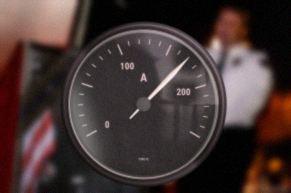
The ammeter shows value=170 unit=A
